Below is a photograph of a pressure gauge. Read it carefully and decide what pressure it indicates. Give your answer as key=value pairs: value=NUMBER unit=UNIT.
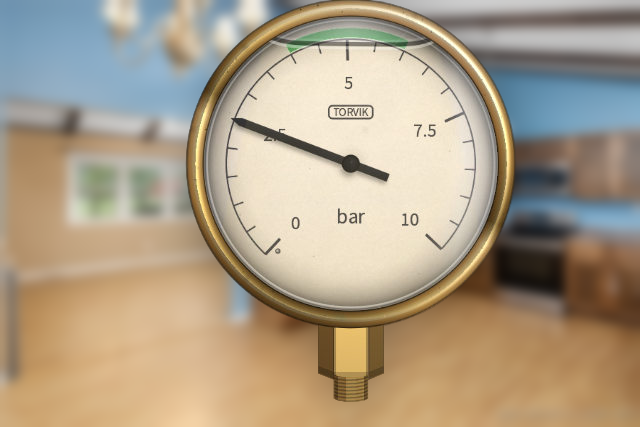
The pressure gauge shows value=2.5 unit=bar
